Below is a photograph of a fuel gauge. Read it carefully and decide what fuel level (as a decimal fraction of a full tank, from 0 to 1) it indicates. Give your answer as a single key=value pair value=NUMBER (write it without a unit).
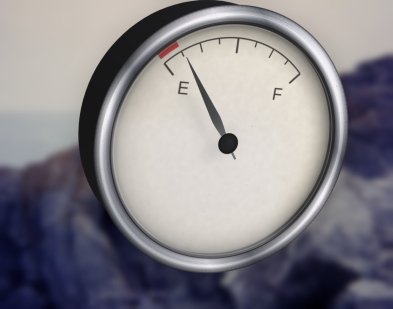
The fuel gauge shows value=0.125
